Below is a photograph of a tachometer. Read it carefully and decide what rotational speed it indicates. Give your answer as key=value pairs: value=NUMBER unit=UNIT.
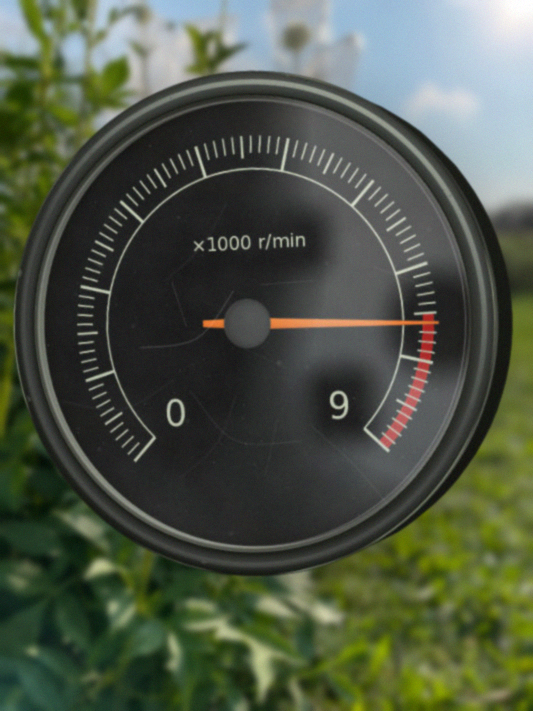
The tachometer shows value=7600 unit=rpm
